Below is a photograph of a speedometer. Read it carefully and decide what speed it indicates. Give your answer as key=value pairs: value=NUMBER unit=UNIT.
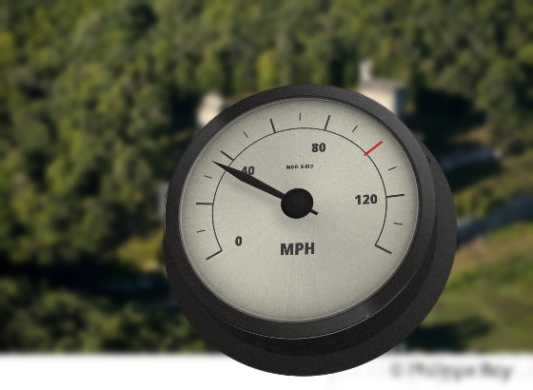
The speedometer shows value=35 unit=mph
